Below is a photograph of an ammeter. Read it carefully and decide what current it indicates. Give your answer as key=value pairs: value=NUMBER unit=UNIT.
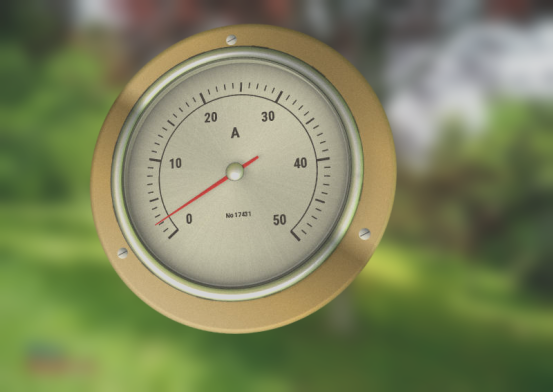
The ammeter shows value=2 unit=A
